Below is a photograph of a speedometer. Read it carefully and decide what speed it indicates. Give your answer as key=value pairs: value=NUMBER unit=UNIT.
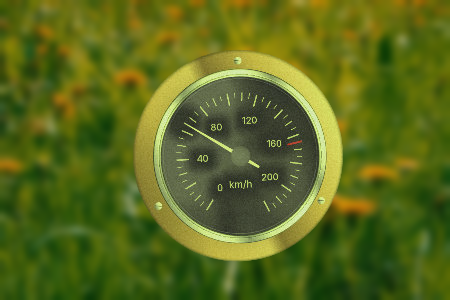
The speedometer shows value=65 unit=km/h
